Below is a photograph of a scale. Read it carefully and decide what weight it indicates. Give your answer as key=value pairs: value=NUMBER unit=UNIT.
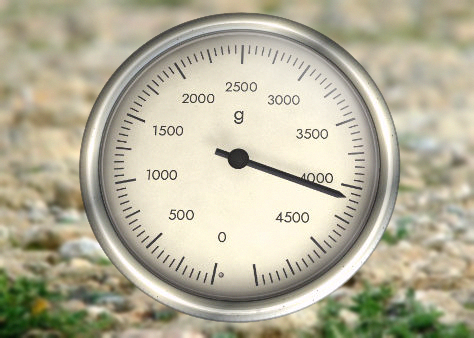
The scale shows value=4100 unit=g
